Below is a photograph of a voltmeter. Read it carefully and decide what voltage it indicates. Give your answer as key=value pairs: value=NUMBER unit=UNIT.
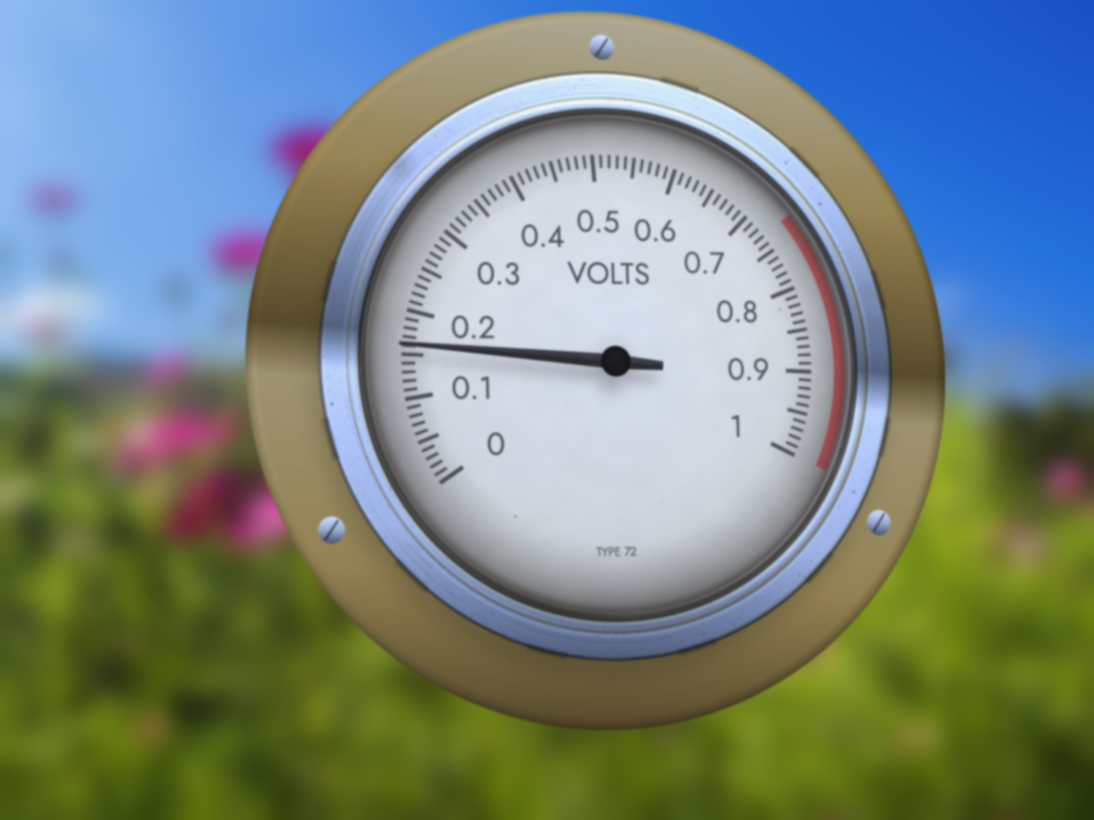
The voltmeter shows value=0.16 unit=V
